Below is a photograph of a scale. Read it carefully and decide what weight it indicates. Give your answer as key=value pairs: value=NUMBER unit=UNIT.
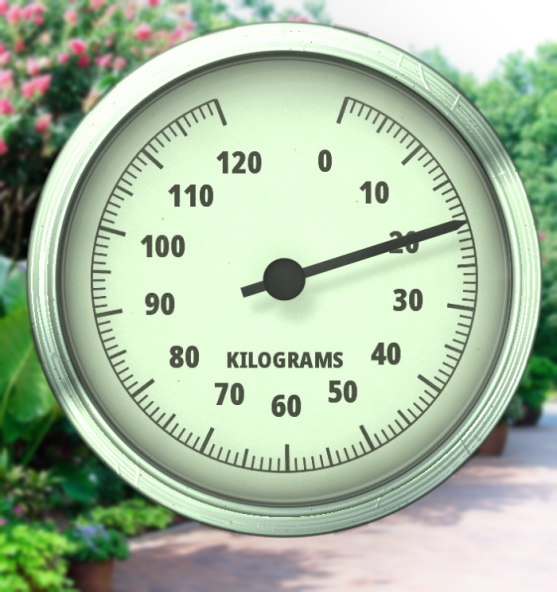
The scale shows value=20 unit=kg
